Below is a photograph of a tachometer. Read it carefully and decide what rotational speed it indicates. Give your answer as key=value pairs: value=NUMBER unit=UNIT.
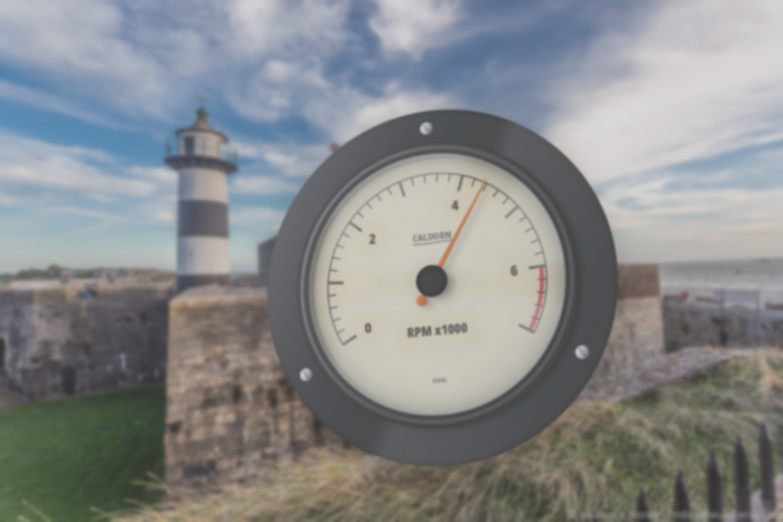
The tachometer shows value=4400 unit=rpm
